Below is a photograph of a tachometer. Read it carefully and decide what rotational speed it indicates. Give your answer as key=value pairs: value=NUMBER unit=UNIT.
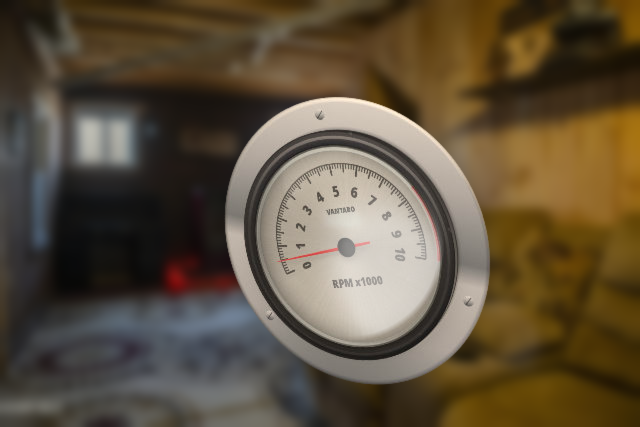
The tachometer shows value=500 unit=rpm
